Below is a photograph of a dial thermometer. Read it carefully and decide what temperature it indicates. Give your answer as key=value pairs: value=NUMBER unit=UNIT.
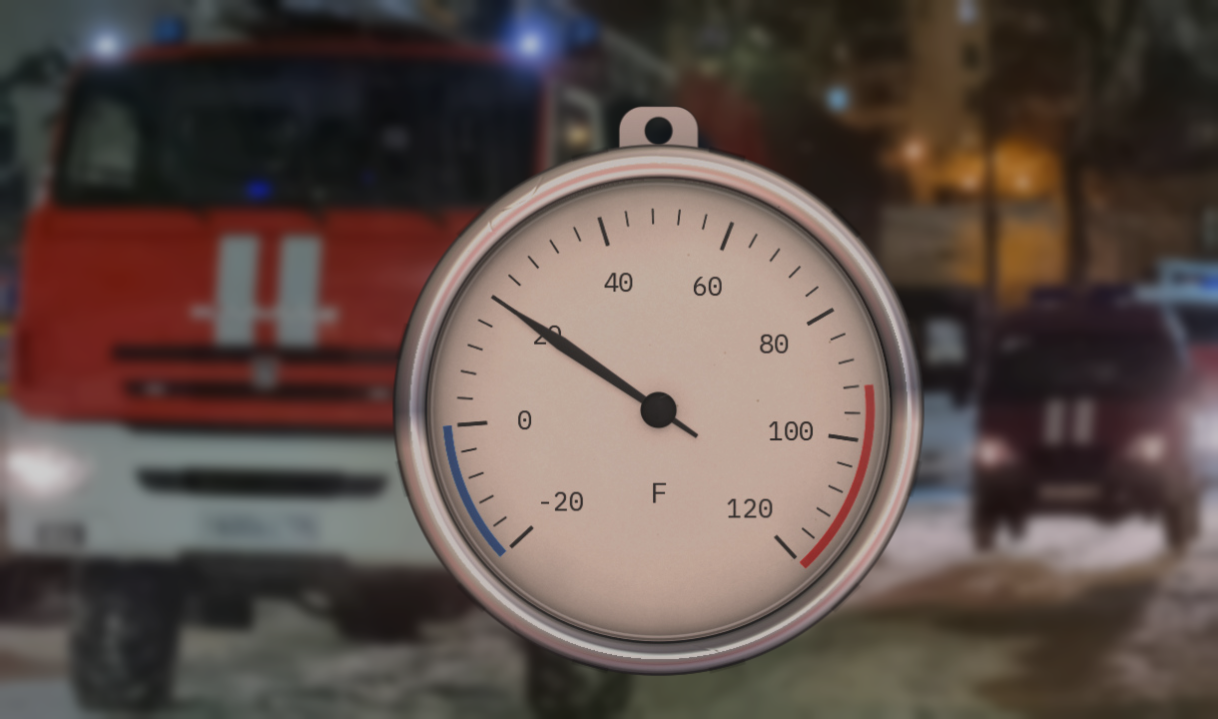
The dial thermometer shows value=20 unit=°F
